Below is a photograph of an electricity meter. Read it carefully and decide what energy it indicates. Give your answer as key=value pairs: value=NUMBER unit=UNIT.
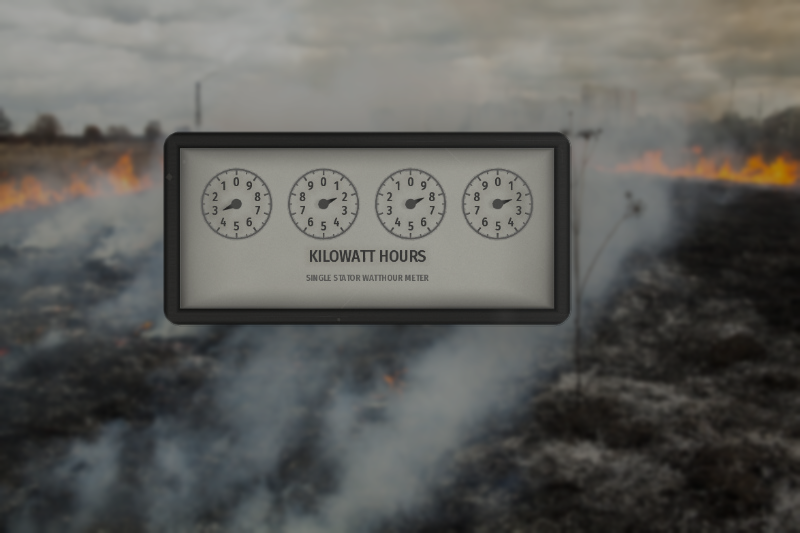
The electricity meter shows value=3182 unit=kWh
